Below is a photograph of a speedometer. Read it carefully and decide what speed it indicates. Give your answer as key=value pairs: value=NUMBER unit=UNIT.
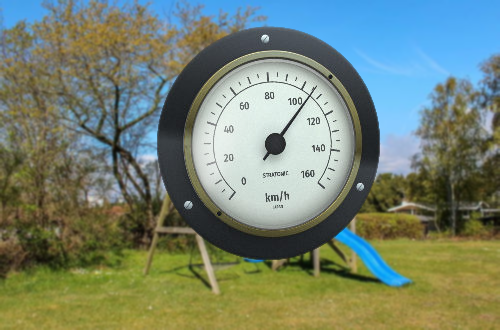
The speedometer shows value=105 unit=km/h
